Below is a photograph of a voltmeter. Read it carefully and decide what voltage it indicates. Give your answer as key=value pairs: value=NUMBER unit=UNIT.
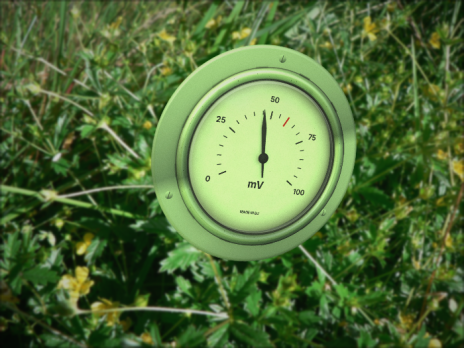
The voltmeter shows value=45 unit=mV
